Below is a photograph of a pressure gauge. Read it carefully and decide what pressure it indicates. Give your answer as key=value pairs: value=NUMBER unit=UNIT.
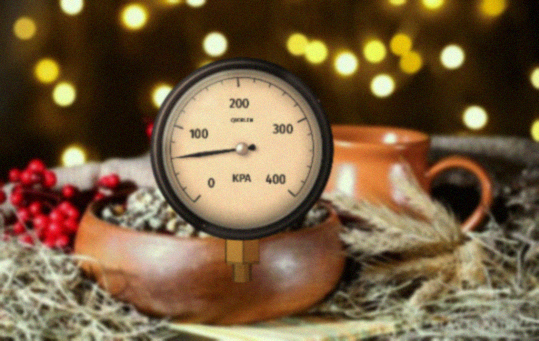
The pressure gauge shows value=60 unit=kPa
